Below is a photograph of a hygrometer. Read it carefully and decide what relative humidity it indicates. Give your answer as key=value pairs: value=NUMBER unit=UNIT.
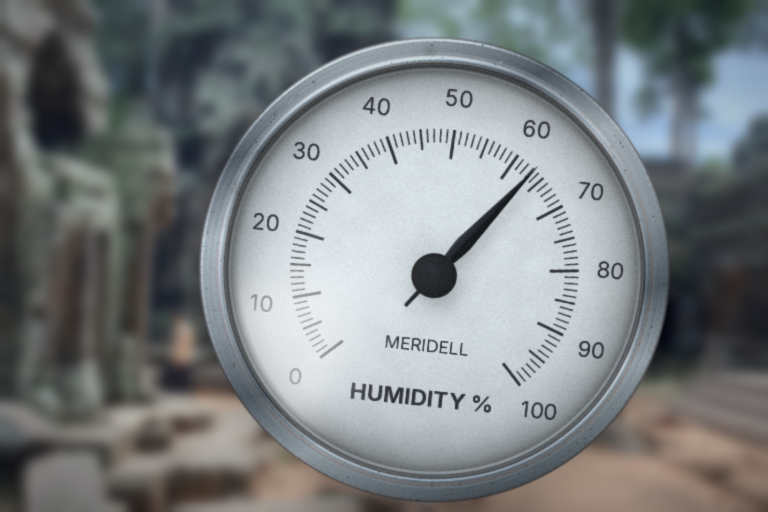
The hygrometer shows value=63 unit=%
